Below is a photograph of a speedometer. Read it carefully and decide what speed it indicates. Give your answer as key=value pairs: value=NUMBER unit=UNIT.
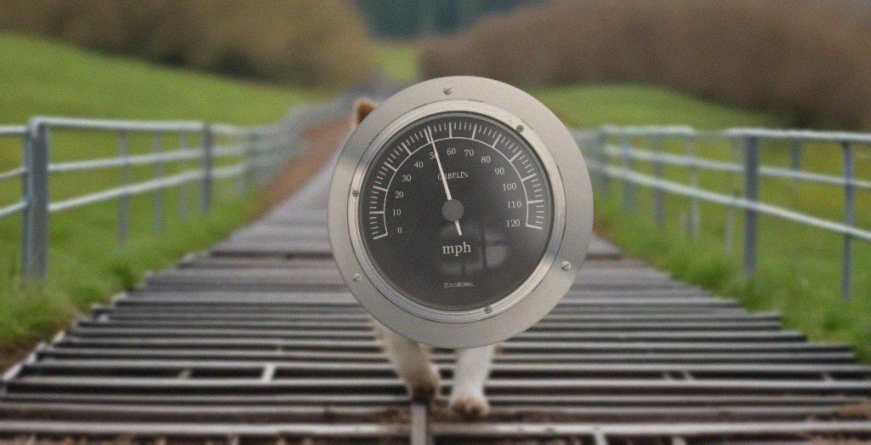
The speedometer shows value=52 unit=mph
